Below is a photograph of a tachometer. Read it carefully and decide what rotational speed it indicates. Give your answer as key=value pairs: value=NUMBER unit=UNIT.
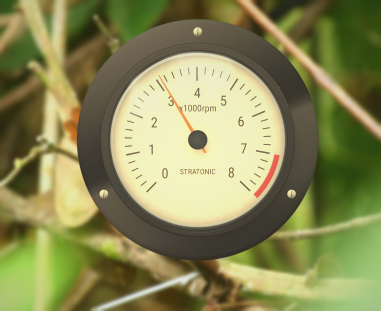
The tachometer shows value=3100 unit=rpm
